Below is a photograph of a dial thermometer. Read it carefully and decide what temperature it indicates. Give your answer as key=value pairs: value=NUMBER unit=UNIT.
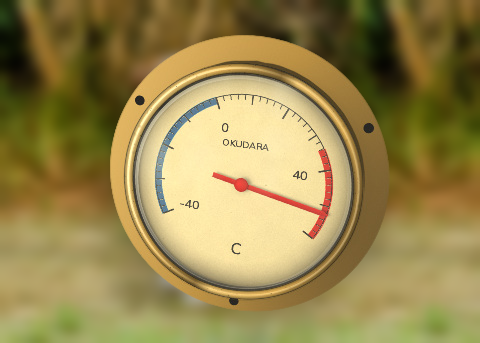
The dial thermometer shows value=52 unit=°C
